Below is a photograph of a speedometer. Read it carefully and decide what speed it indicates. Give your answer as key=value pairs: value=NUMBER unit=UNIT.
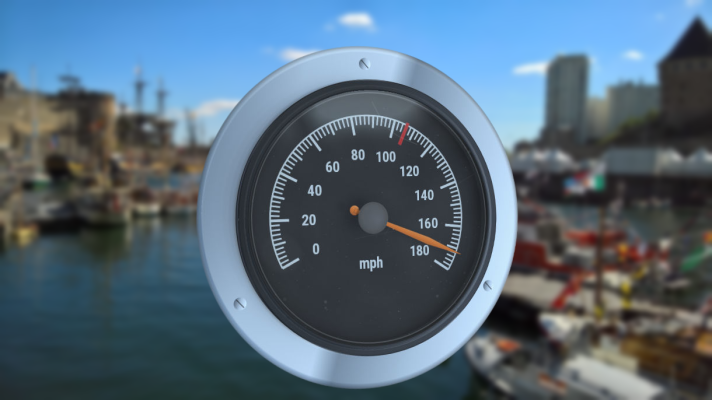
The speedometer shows value=172 unit=mph
